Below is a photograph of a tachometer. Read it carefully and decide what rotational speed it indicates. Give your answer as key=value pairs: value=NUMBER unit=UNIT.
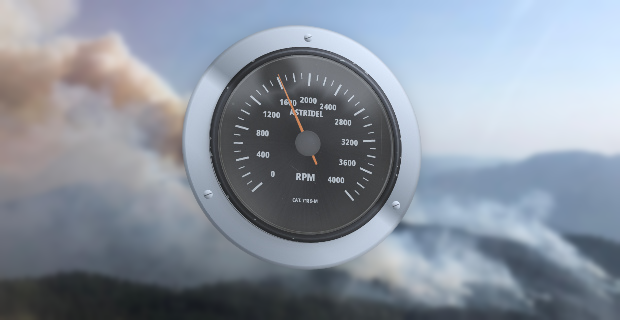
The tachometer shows value=1600 unit=rpm
